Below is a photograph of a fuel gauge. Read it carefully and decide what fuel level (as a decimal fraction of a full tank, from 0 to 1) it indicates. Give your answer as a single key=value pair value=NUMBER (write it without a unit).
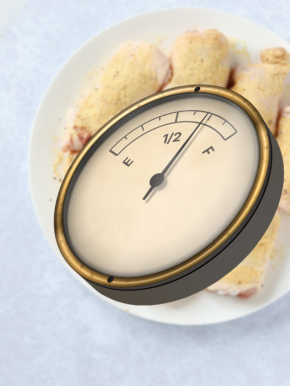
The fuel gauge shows value=0.75
